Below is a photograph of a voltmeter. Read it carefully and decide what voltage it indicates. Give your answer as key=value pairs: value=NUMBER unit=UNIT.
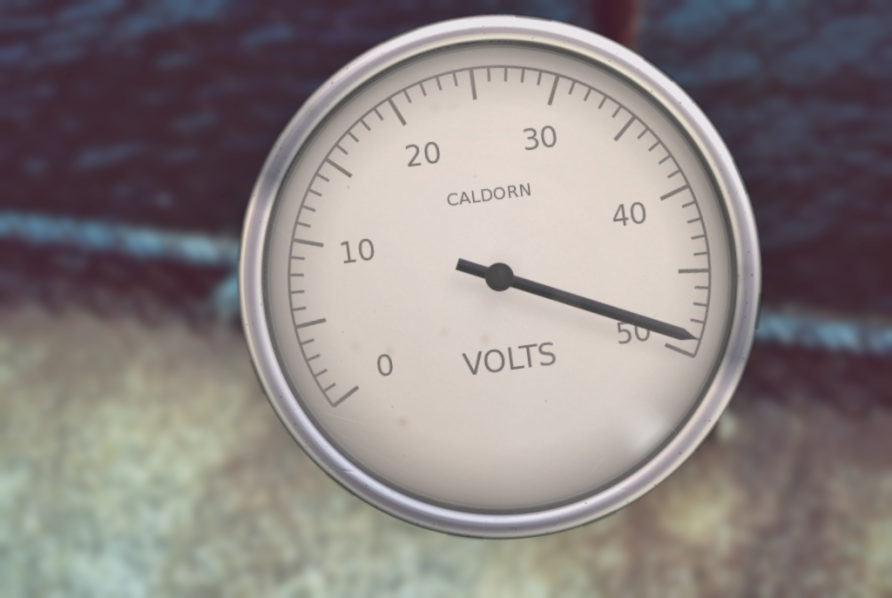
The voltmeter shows value=49 unit=V
